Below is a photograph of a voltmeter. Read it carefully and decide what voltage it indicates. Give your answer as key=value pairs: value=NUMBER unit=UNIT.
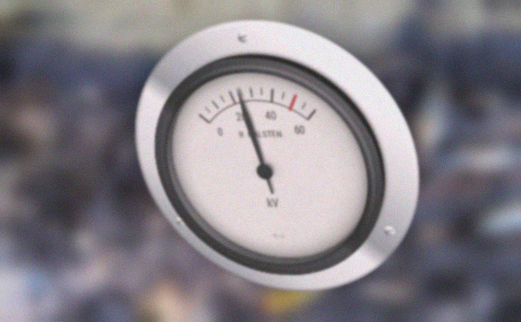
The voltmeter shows value=25 unit=kV
